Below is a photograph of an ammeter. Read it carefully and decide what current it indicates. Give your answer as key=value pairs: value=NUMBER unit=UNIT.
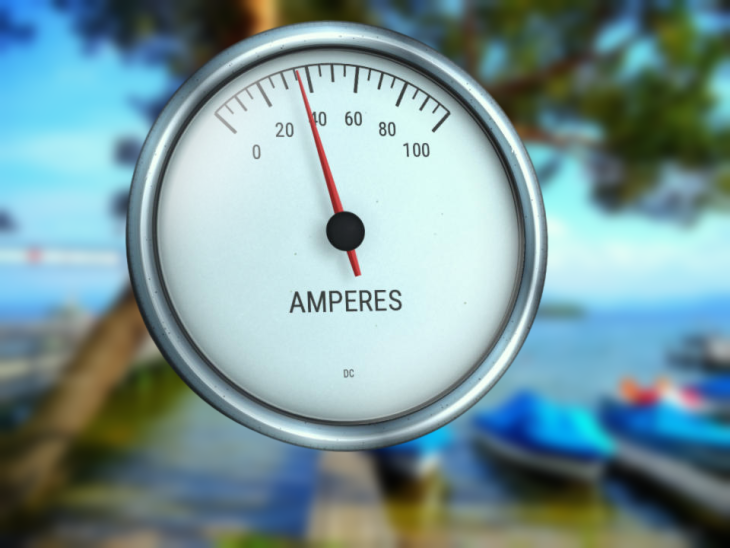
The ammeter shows value=35 unit=A
